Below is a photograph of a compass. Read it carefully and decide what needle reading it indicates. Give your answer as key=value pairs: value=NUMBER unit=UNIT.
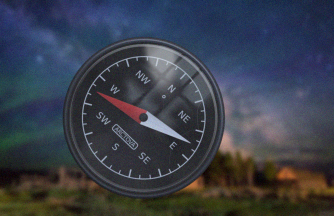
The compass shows value=255 unit=°
